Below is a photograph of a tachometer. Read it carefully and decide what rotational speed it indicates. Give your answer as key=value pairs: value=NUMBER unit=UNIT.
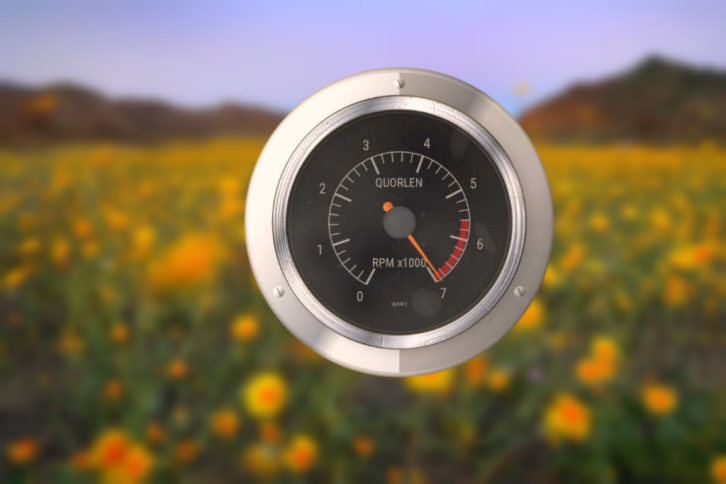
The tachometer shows value=6900 unit=rpm
